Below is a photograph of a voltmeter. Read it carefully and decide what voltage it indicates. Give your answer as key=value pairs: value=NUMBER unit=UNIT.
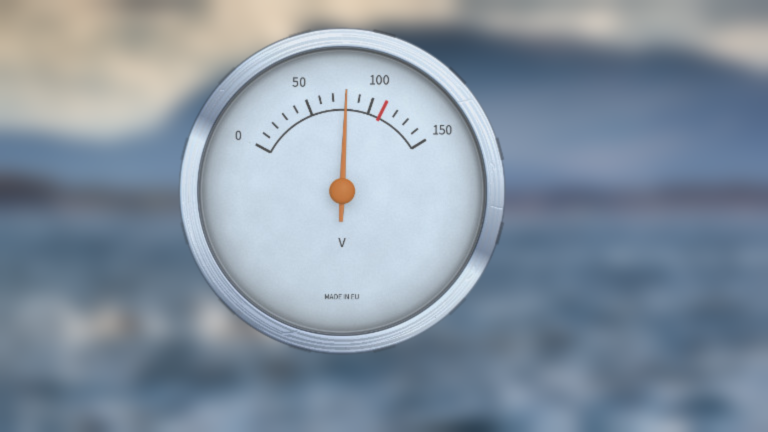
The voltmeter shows value=80 unit=V
